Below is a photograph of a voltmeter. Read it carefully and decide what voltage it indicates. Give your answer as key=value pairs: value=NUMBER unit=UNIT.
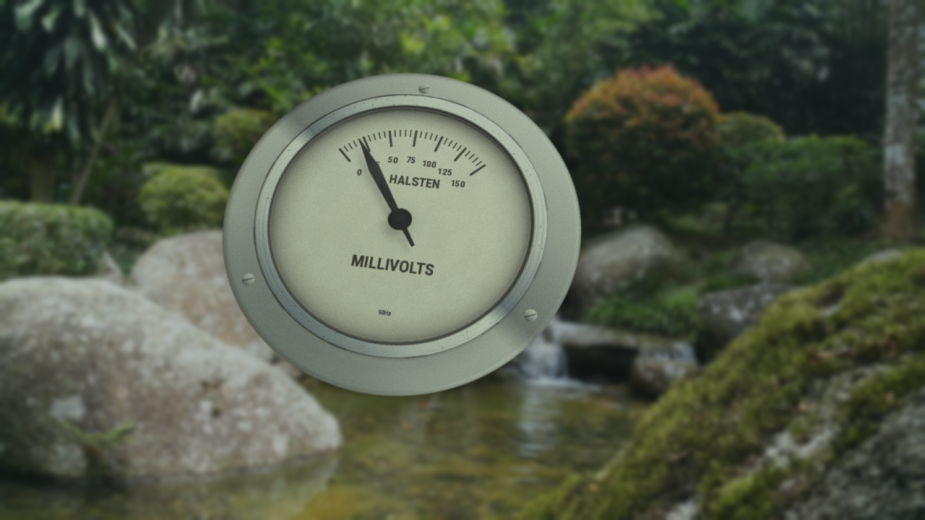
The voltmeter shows value=20 unit=mV
